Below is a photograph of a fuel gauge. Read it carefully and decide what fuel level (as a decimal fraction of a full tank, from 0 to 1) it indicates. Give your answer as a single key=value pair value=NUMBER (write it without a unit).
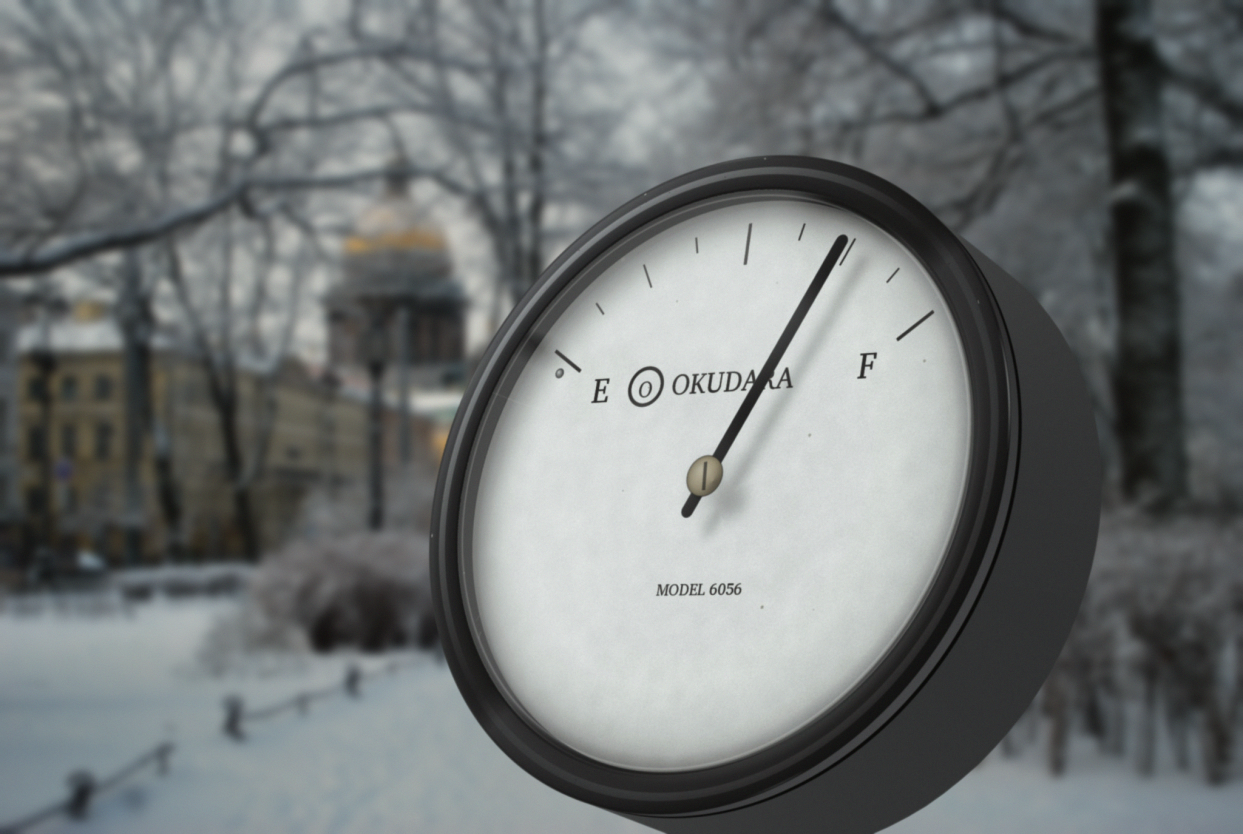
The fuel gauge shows value=0.75
